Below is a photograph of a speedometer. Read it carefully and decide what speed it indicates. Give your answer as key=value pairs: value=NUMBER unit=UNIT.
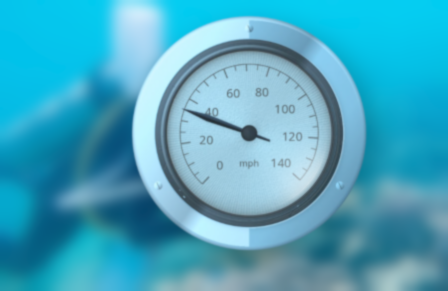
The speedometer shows value=35 unit=mph
